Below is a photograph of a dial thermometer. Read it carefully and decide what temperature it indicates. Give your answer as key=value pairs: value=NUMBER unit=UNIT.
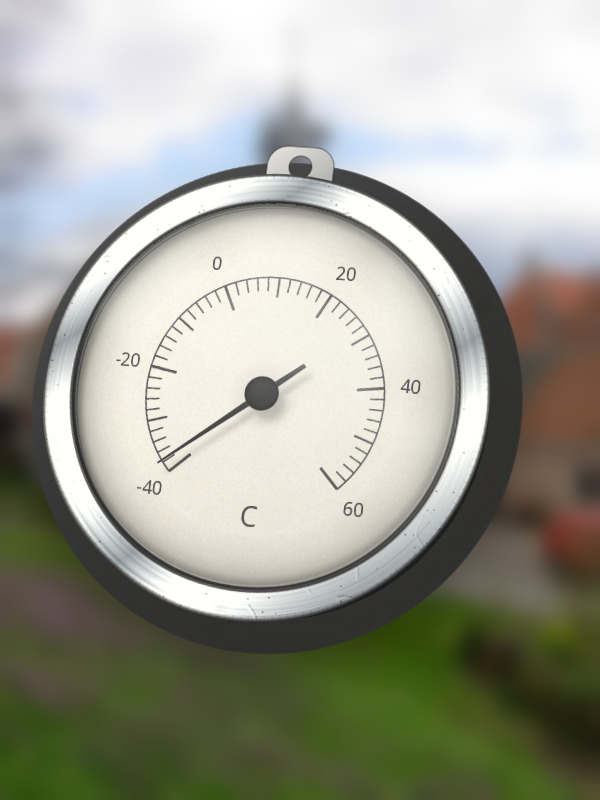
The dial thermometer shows value=-38 unit=°C
